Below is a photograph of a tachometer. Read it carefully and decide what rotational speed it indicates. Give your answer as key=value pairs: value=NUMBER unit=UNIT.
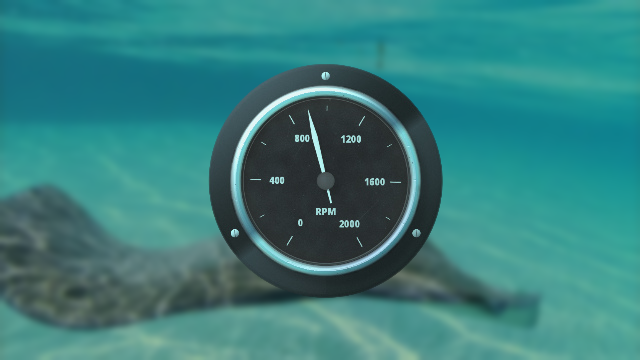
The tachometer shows value=900 unit=rpm
